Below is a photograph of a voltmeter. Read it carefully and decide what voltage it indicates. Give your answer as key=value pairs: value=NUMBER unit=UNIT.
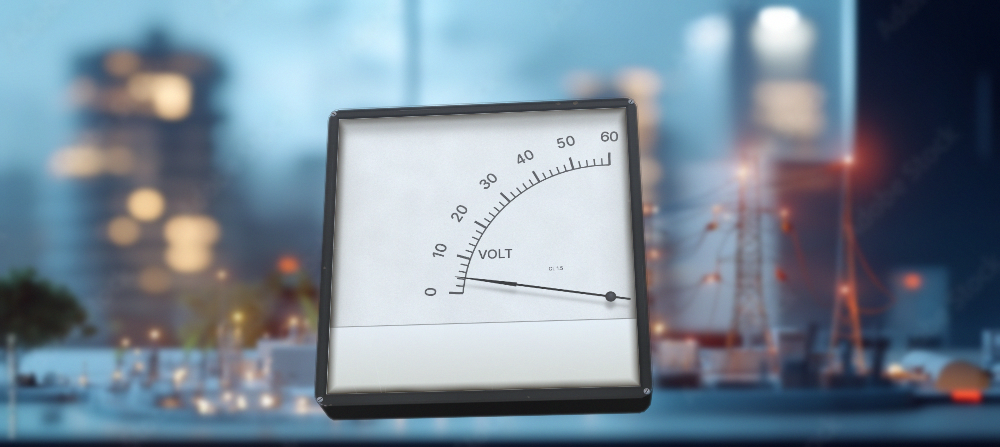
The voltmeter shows value=4 unit=V
